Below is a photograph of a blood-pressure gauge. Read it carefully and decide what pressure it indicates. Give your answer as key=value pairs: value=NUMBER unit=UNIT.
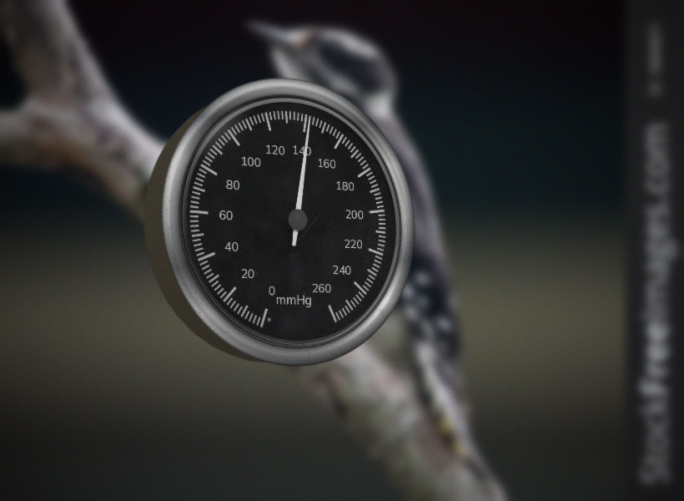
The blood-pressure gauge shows value=140 unit=mmHg
